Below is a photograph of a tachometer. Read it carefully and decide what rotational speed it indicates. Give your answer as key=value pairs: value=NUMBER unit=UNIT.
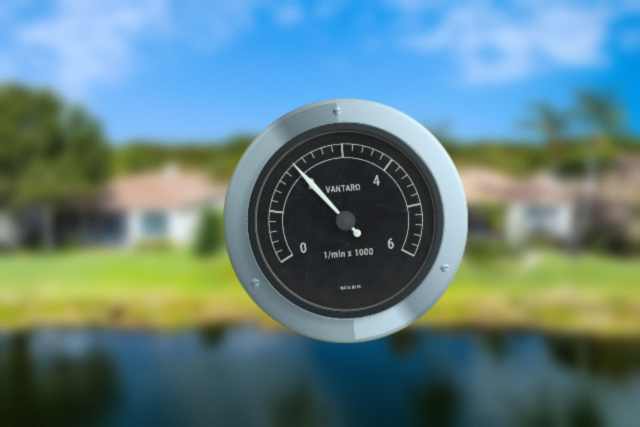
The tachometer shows value=2000 unit=rpm
